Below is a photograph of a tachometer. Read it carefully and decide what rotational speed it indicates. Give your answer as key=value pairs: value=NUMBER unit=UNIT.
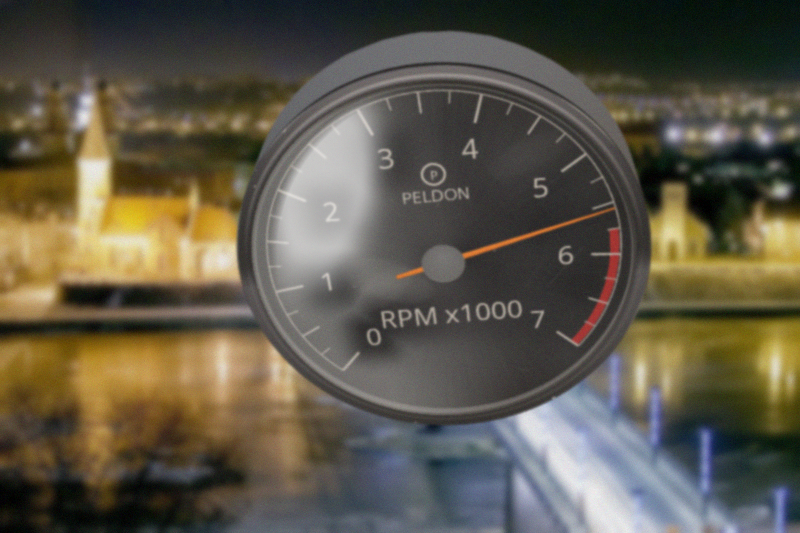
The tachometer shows value=5500 unit=rpm
